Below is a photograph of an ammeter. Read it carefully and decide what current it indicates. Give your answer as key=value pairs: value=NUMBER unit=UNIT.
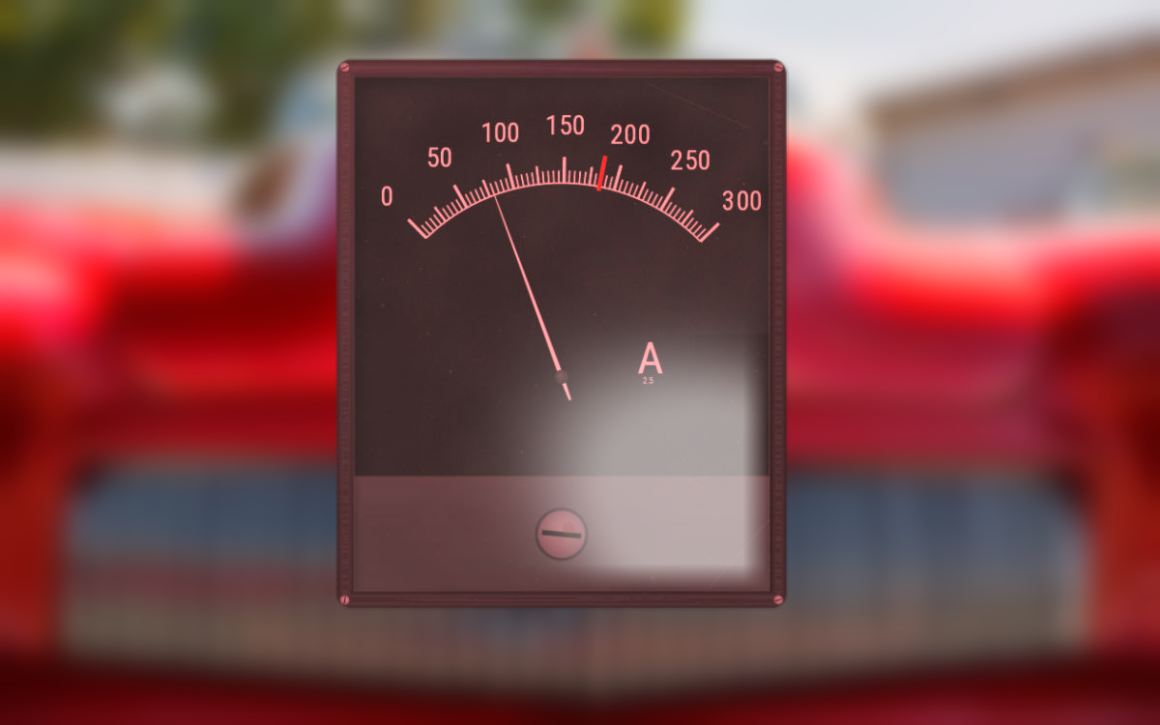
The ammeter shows value=80 unit=A
